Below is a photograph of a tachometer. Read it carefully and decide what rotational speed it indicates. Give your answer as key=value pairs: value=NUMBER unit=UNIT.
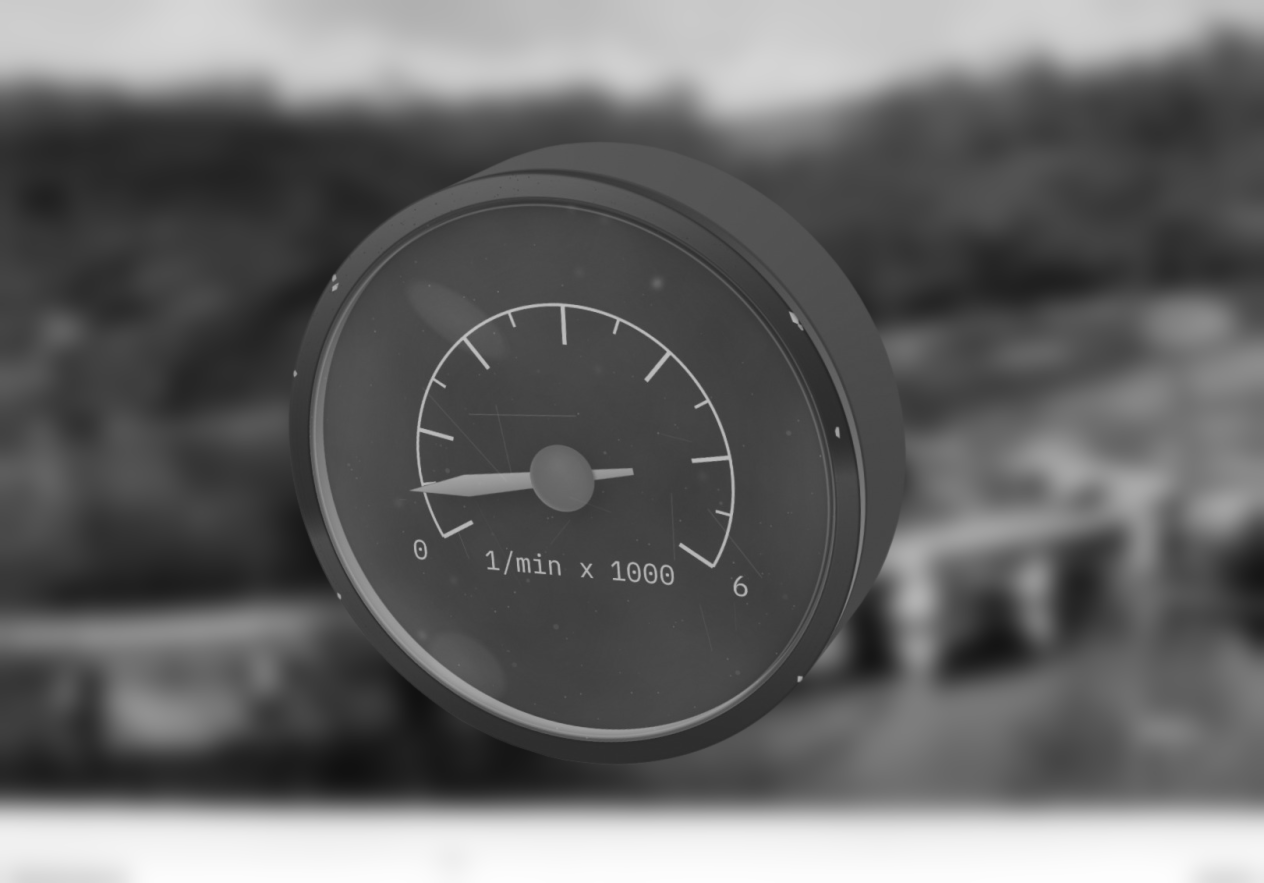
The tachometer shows value=500 unit=rpm
